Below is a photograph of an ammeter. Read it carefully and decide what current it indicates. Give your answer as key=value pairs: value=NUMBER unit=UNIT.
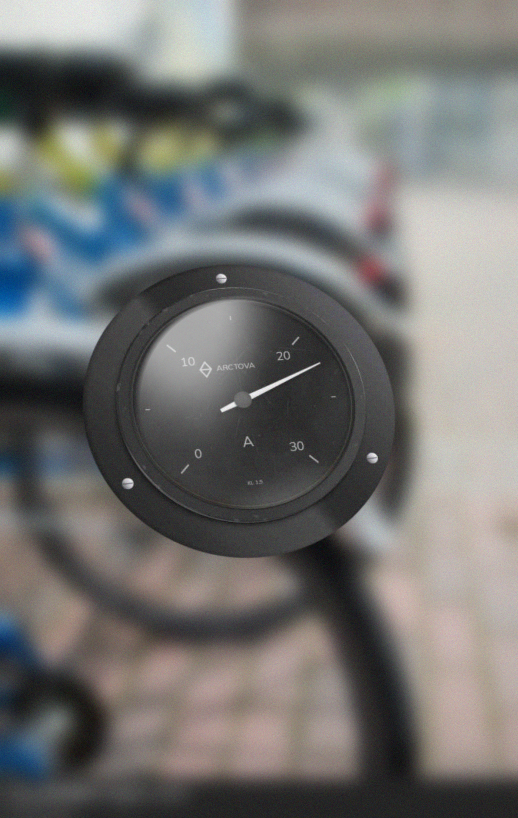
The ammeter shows value=22.5 unit=A
